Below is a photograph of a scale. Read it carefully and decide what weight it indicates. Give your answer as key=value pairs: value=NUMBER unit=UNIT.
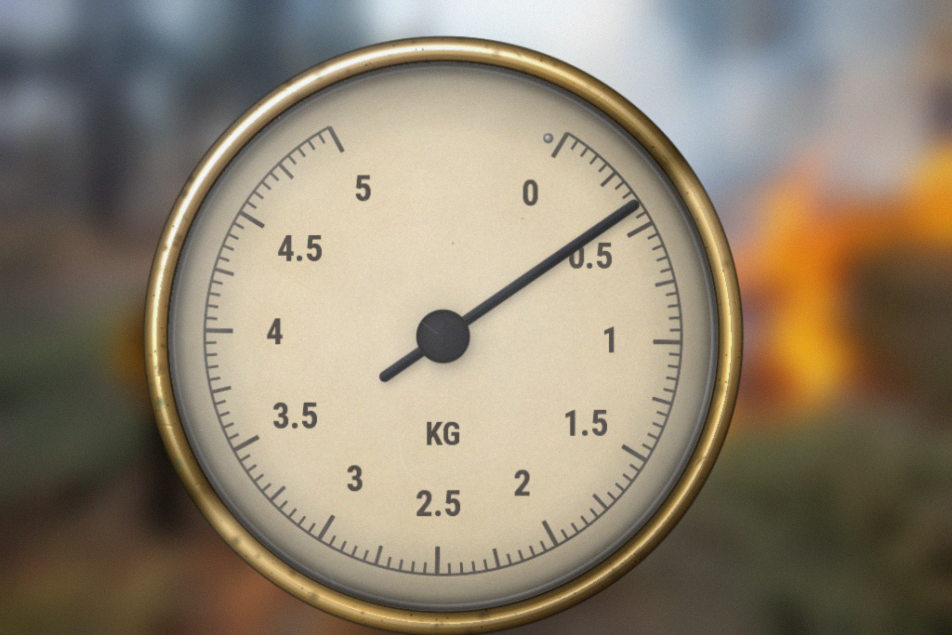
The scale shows value=0.4 unit=kg
